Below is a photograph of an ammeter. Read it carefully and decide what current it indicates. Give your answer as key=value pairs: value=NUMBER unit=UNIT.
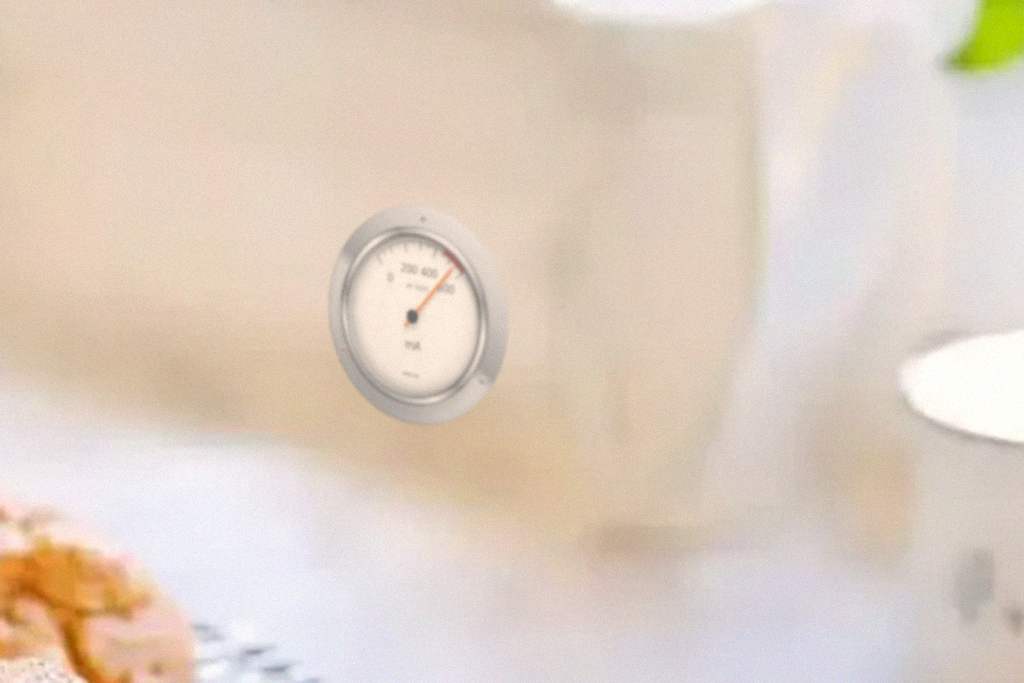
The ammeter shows value=550 unit=mA
